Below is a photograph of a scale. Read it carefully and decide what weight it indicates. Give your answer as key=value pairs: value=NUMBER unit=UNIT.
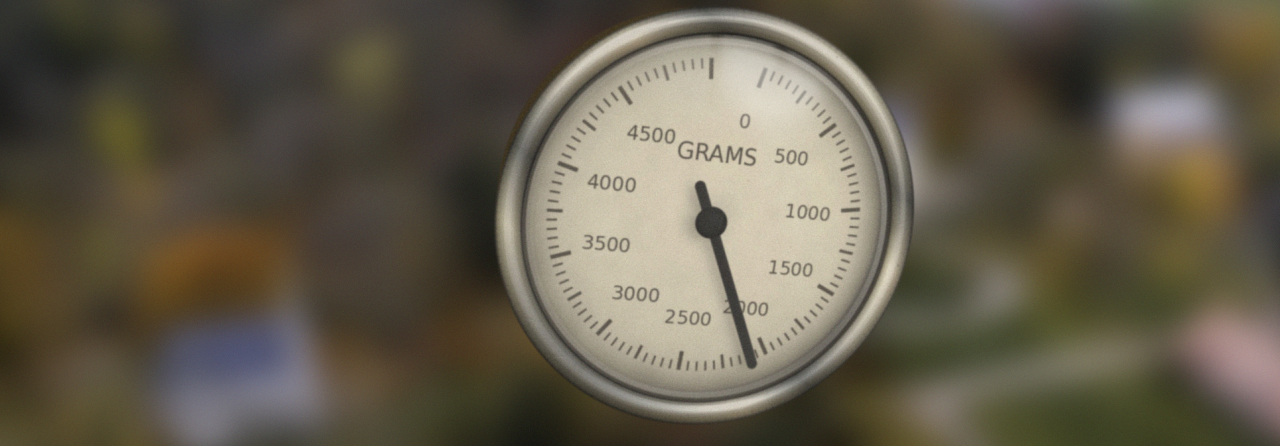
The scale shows value=2100 unit=g
